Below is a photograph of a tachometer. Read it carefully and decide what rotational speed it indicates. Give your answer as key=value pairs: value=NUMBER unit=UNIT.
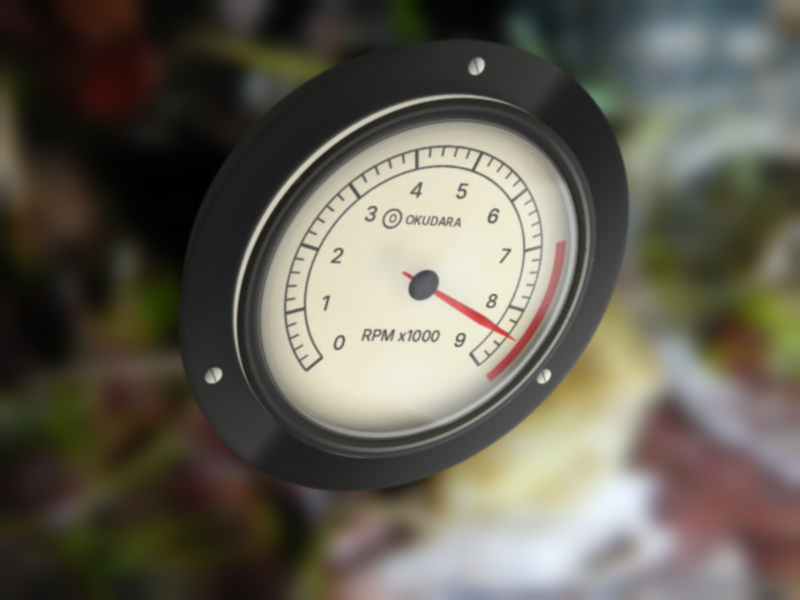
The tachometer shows value=8400 unit=rpm
